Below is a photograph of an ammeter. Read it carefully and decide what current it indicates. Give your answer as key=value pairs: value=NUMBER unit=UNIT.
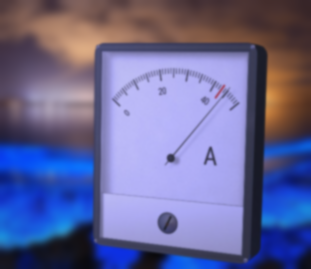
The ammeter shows value=45 unit=A
